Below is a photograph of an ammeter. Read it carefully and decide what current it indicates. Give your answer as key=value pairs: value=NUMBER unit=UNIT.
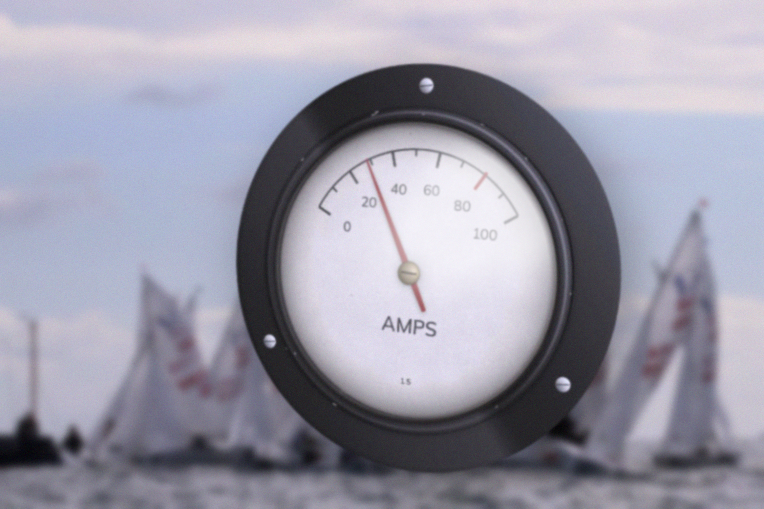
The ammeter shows value=30 unit=A
